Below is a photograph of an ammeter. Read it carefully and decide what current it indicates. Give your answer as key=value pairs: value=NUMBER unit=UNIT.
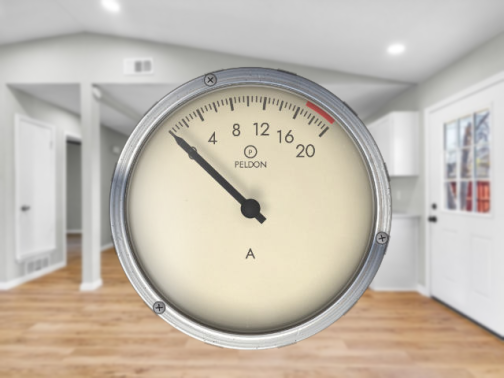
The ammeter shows value=0 unit=A
